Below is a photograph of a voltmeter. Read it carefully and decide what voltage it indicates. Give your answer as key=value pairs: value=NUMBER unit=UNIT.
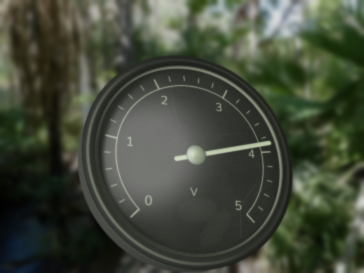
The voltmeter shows value=3.9 unit=V
